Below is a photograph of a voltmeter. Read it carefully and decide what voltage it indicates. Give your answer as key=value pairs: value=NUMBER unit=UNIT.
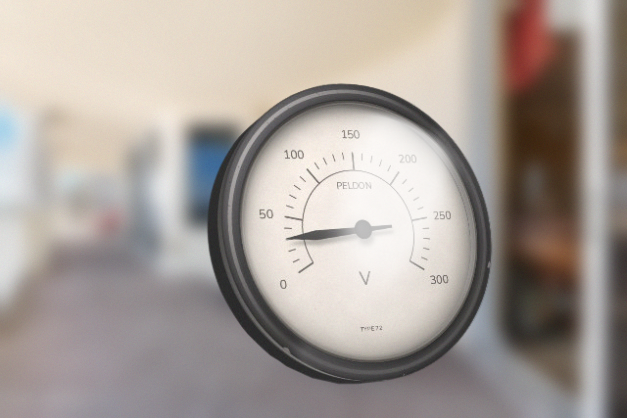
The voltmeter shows value=30 unit=V
